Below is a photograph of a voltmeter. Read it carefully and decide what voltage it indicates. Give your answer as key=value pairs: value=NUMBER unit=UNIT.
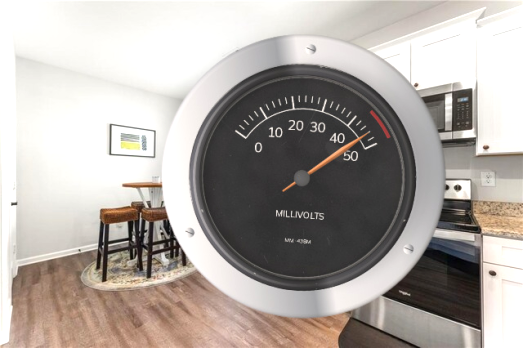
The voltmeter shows value=46 unit=mV
